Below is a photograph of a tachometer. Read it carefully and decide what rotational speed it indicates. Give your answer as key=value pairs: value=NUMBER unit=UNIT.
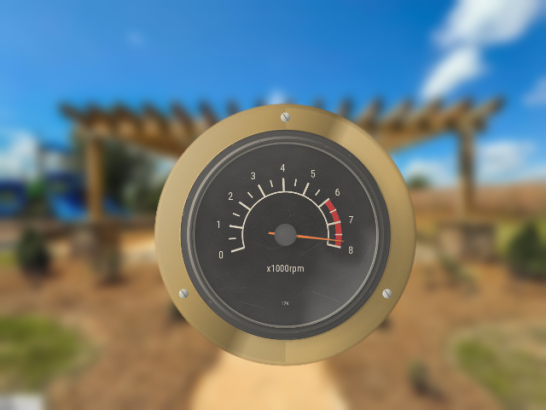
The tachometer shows value=7750 unit=rpm
